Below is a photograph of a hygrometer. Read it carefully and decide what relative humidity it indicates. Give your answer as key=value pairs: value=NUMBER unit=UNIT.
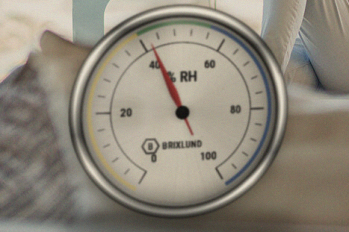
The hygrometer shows value=42 unit=%
